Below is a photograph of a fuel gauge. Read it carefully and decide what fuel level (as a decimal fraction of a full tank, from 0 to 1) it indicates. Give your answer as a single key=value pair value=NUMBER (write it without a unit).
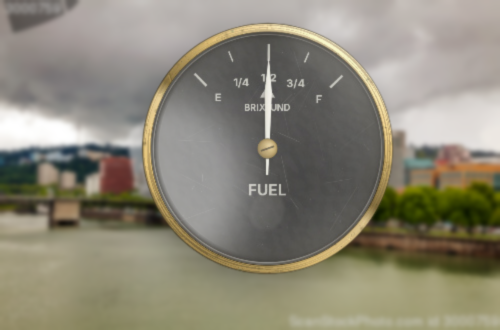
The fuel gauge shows value=0.5
